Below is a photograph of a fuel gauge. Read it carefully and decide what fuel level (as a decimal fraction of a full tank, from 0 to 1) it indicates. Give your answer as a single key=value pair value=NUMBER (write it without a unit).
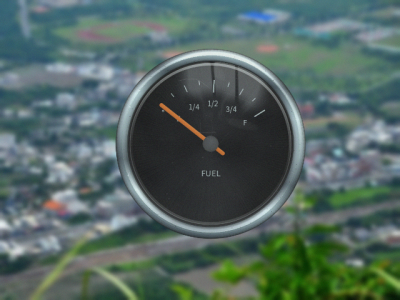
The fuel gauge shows value=0
